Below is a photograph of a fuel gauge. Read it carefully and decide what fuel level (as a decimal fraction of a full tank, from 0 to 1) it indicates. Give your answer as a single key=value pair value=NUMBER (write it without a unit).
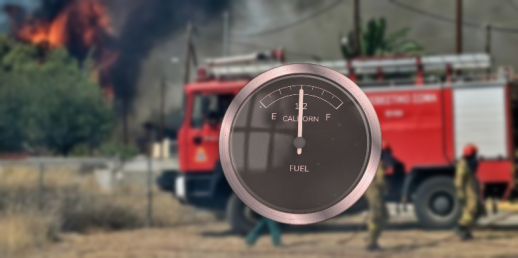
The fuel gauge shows value=0.5
